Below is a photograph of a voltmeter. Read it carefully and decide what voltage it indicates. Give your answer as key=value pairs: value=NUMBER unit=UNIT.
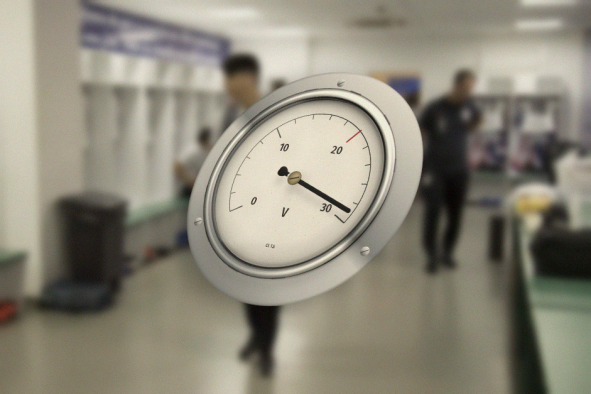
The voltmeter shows value=29 unit=V
